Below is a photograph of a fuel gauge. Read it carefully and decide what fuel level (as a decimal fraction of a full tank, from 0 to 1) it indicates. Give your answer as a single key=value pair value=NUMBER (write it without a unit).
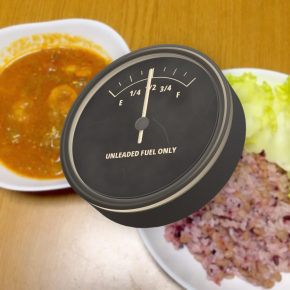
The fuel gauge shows value=0.5
